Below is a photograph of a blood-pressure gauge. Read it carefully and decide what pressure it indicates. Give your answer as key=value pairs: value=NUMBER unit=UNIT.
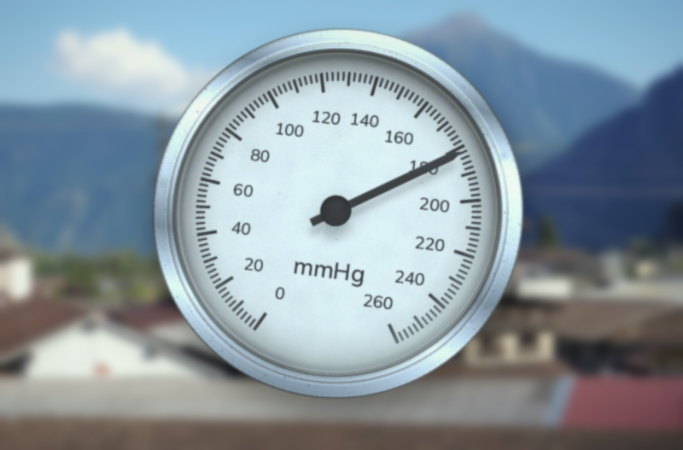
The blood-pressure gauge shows value=182 unit=mmHg
